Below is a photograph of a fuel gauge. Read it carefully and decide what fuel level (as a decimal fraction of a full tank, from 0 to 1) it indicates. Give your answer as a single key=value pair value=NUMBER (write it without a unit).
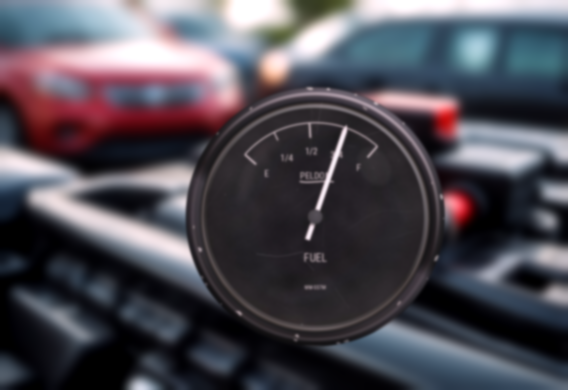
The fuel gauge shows value=0.75
